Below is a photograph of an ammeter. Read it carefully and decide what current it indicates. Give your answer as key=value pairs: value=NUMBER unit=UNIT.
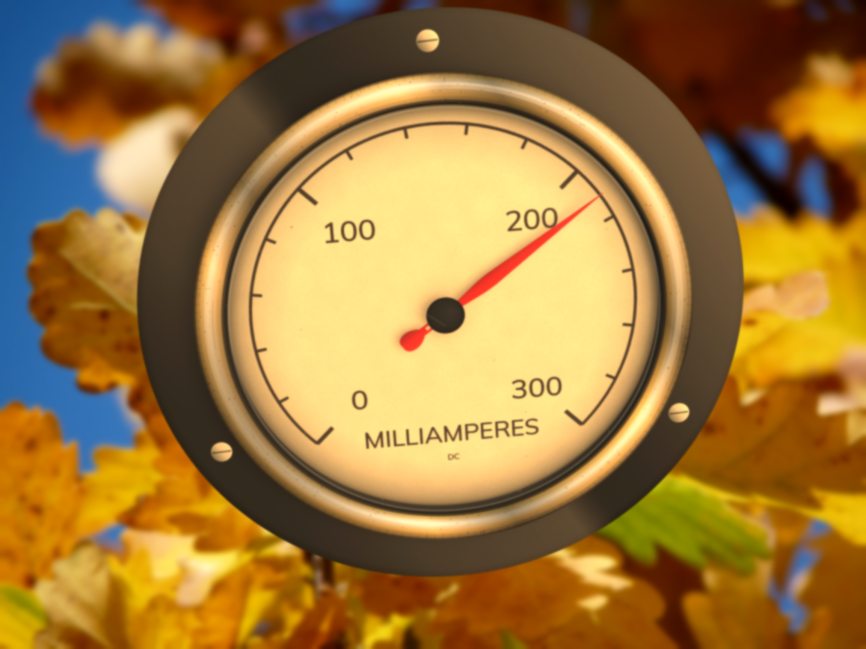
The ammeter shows value=210 unit=mA
